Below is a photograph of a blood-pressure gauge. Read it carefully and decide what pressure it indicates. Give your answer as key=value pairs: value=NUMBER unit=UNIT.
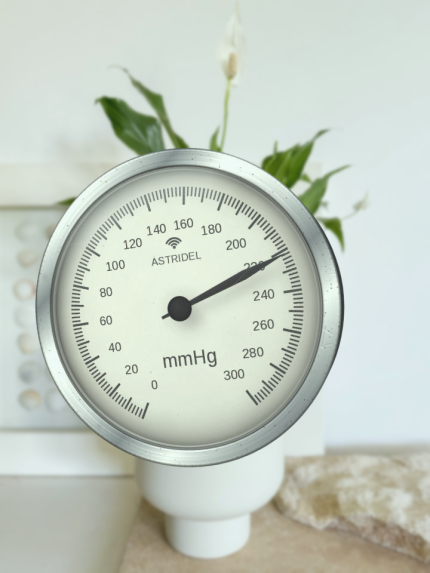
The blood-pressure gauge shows value=222 unit=mmHg
